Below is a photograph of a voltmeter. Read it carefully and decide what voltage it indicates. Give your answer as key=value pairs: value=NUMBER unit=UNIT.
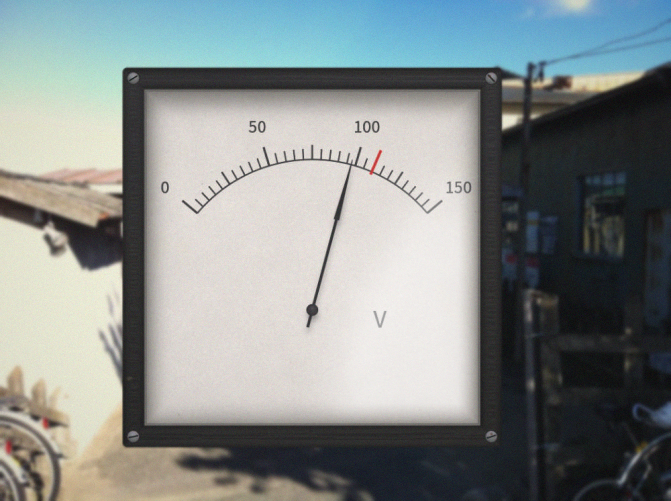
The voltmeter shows value=97.5 unit=V
